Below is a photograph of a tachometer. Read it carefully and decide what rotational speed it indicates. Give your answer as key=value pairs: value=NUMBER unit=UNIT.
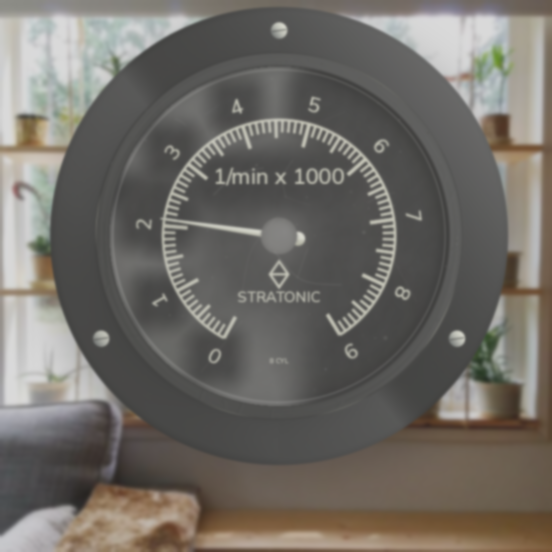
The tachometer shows value=2100 unit=rpm
